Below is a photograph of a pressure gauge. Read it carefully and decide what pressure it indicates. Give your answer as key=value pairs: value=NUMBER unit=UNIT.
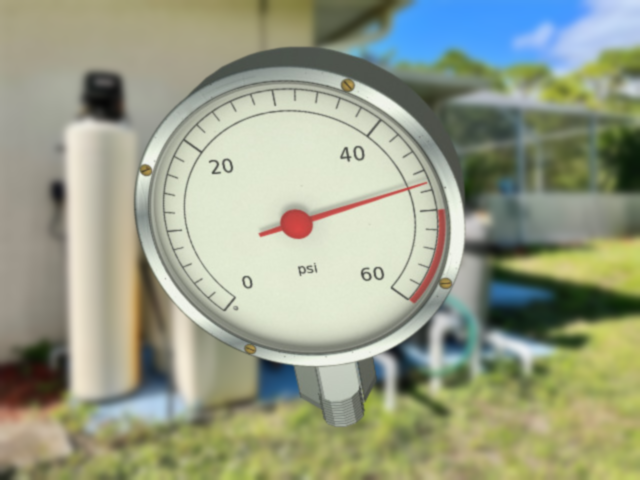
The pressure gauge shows value=47 unit=psi
